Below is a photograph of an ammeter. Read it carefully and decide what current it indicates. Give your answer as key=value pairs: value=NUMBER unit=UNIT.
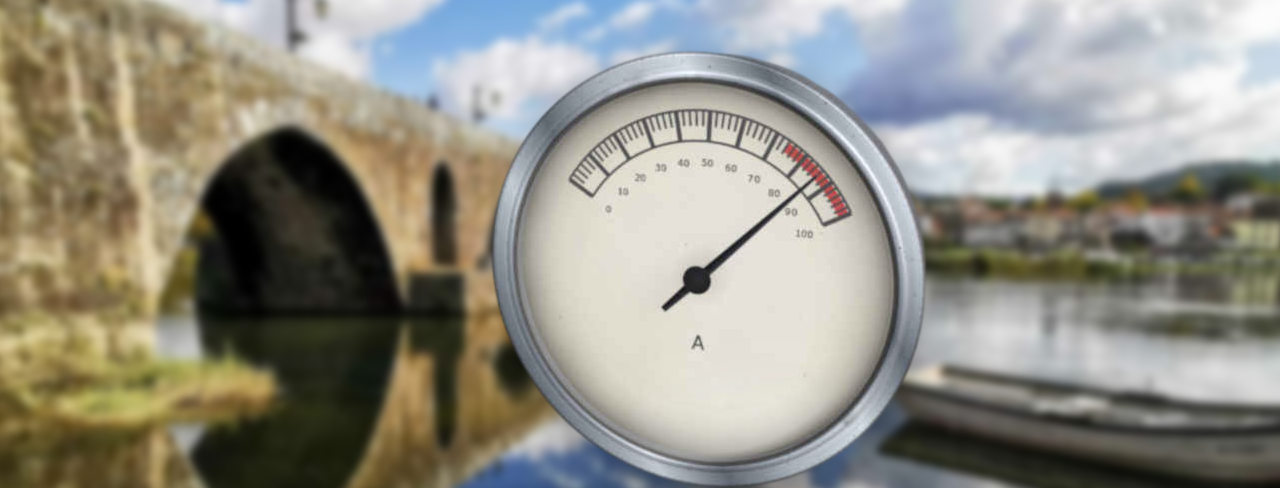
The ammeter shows value=86 unit=A
